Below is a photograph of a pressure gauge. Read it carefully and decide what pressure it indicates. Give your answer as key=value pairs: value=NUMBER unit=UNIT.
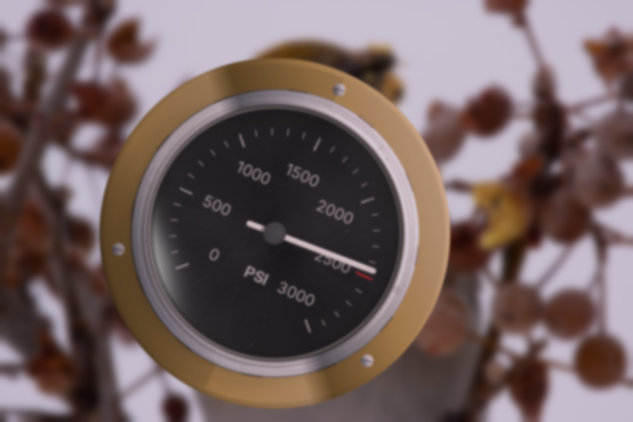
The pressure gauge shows value=2450 unit=psi
